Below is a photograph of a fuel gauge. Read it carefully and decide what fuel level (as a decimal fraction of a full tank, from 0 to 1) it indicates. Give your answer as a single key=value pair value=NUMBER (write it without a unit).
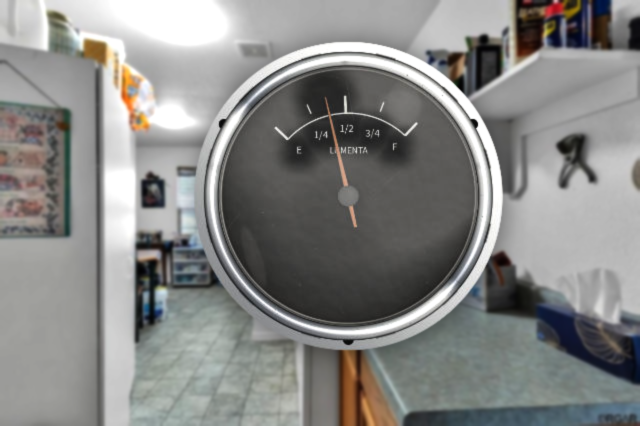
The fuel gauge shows value=0.375
